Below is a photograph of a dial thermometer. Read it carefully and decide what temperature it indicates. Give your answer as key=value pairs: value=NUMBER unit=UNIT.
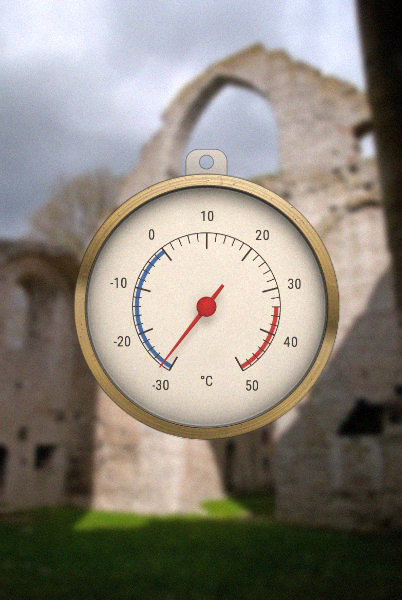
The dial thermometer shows value=-28 unit=°C
